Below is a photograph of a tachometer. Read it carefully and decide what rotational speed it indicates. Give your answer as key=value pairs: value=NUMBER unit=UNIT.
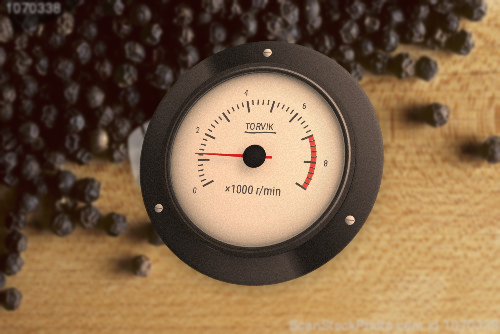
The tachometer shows value=1200 unit=rpm
